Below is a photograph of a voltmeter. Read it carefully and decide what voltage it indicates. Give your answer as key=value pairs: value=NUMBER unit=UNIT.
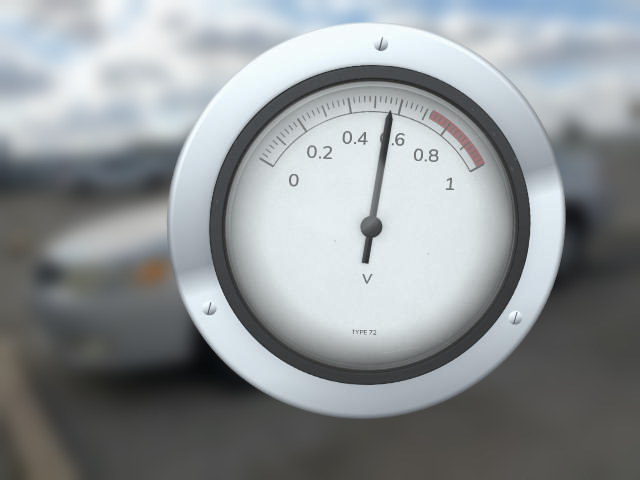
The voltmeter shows value=0.56 unit=V
